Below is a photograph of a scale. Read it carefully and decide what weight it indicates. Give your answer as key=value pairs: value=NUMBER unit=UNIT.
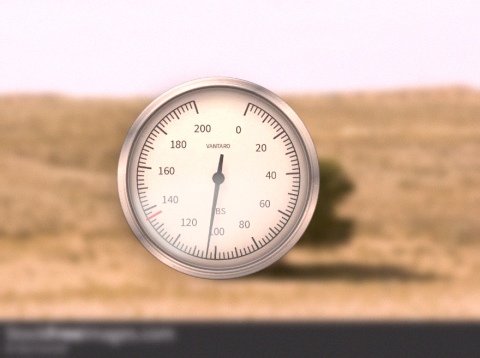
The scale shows value=104 unit=lb
